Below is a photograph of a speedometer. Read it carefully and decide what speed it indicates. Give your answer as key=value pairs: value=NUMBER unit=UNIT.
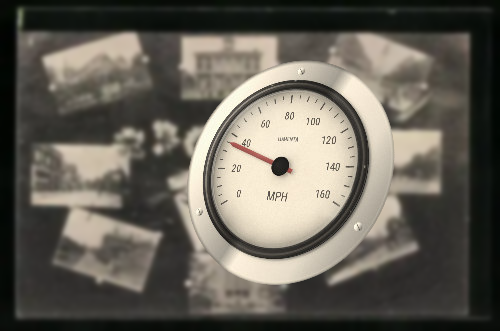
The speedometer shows value=35 unit=mph
